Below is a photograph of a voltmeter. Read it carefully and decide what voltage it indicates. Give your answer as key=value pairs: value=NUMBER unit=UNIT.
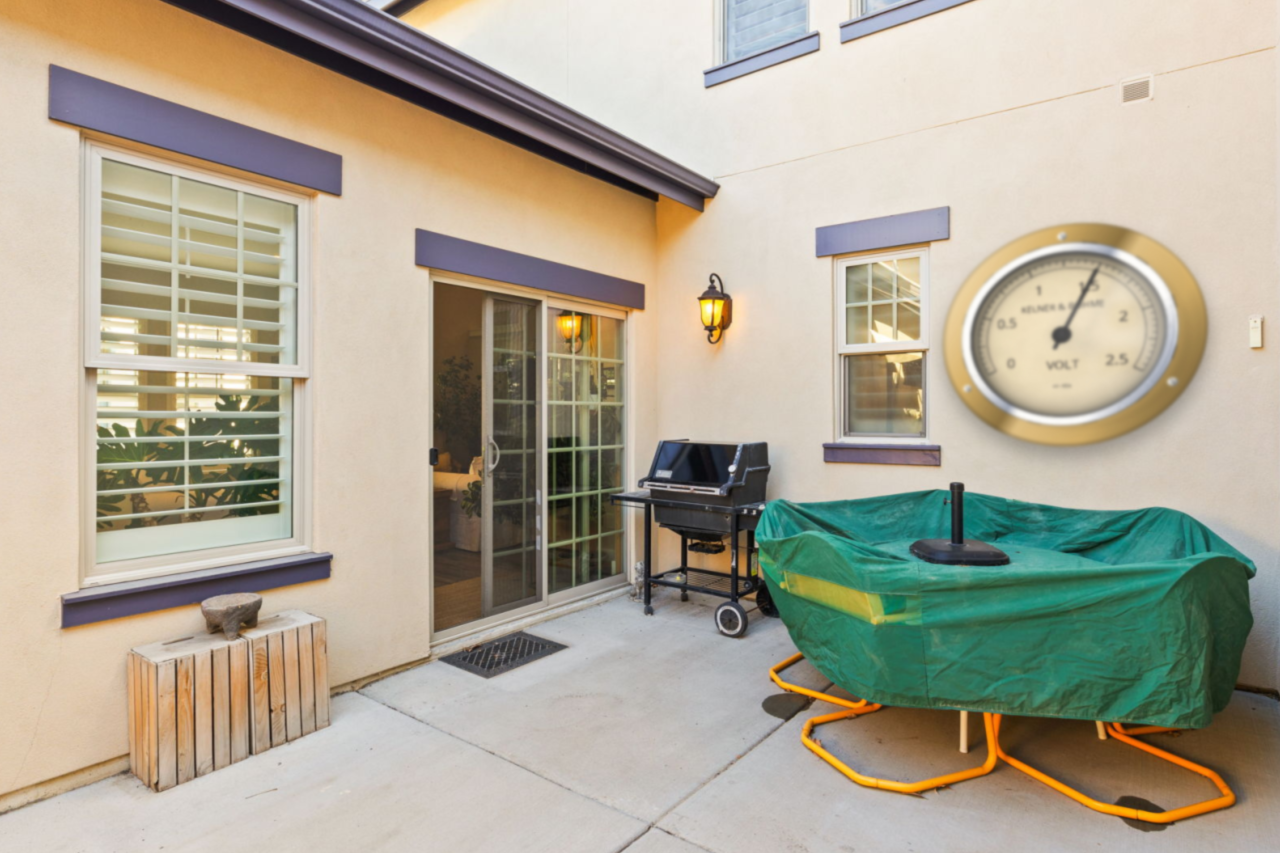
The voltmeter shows value=1.5 unit=V
